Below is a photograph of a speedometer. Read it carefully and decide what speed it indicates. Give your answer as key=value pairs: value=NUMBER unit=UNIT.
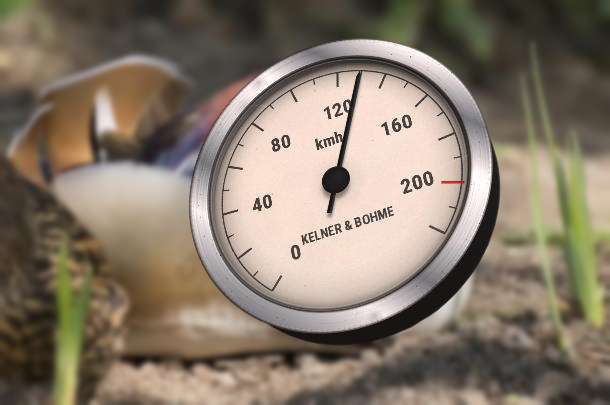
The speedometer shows value=130 unit=km/h
